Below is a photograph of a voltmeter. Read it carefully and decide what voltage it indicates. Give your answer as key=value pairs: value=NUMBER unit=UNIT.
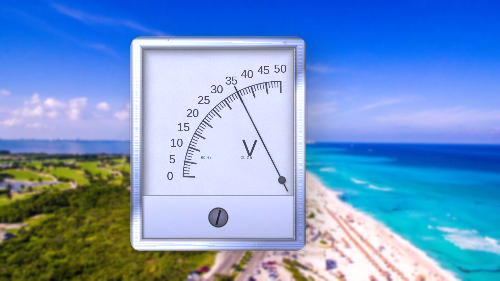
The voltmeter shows value=35 unit=V
